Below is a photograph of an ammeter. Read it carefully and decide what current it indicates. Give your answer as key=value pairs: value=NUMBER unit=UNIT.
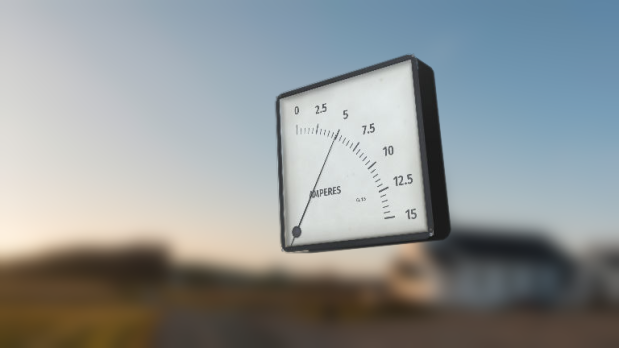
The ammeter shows value=5 unit=A
